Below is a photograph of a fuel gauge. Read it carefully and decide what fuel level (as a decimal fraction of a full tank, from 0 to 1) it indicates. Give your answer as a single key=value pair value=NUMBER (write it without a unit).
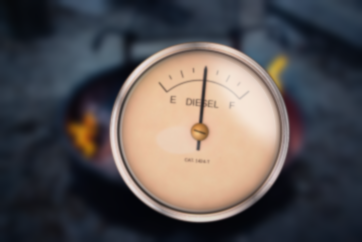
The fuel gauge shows value=0.5
